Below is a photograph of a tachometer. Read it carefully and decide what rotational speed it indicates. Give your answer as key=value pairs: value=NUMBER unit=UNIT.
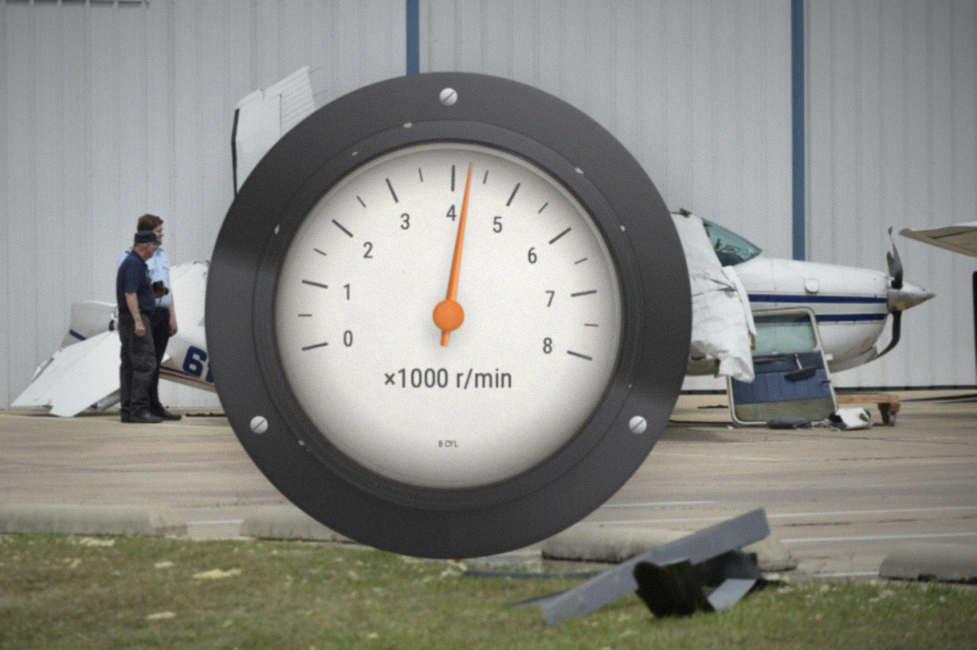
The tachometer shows value=4250 unit=rpm
